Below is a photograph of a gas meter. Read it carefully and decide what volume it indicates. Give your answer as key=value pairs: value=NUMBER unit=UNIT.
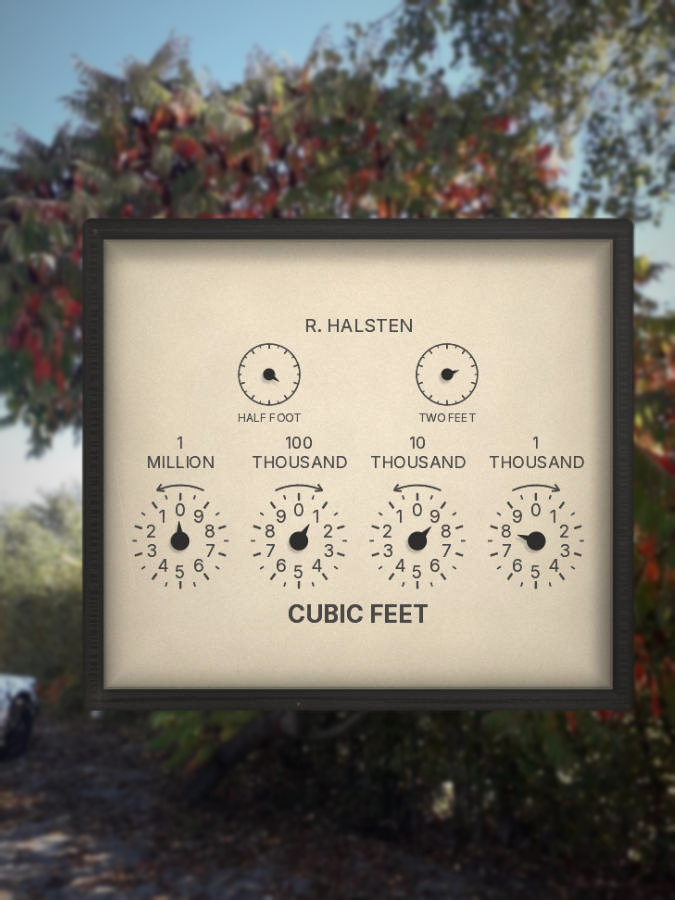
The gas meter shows value=8800 unit=ft³
